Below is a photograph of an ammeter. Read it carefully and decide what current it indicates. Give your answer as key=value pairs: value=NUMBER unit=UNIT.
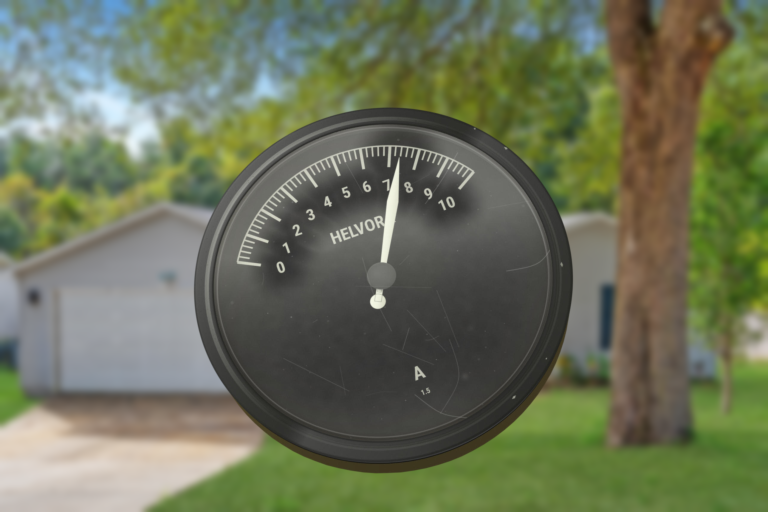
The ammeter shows value=7.4 unit=A
